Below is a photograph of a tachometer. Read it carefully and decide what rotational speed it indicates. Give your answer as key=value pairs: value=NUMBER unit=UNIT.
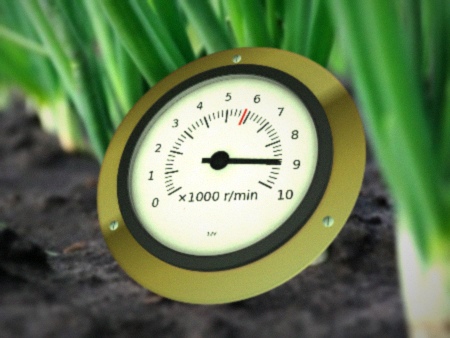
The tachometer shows value=9000 unit=rpm
